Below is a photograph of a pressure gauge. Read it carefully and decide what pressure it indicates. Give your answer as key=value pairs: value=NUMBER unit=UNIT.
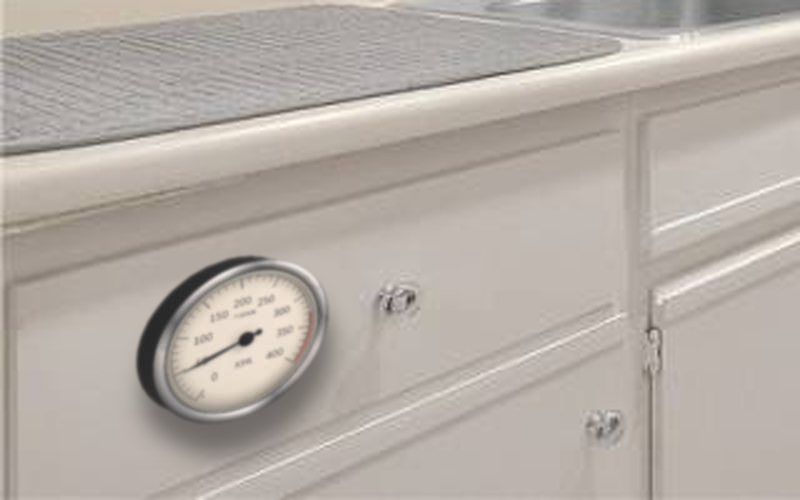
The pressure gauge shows value=50 unit=kPa
